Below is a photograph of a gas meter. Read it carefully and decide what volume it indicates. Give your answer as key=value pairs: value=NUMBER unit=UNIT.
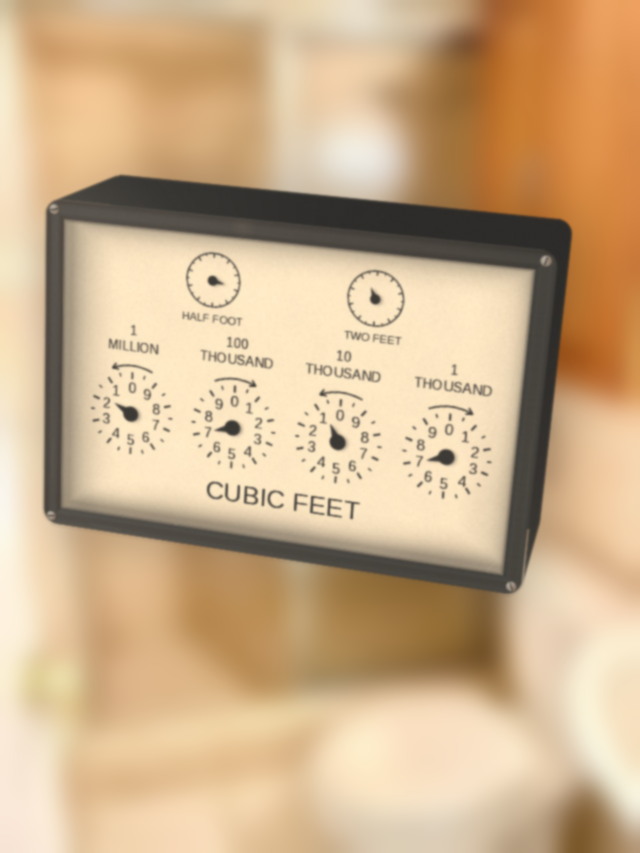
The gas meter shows value=170700 unit=ft³
